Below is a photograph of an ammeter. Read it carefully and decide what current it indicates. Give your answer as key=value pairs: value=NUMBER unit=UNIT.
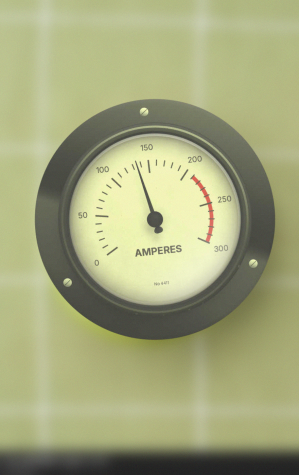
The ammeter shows value=135 unit=A
